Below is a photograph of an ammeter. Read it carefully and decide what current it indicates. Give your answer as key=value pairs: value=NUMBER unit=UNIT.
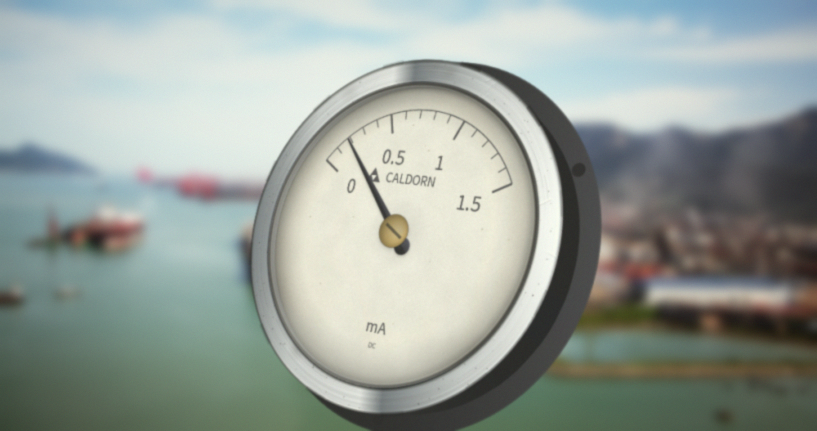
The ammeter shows value=0.2 unit=mA
